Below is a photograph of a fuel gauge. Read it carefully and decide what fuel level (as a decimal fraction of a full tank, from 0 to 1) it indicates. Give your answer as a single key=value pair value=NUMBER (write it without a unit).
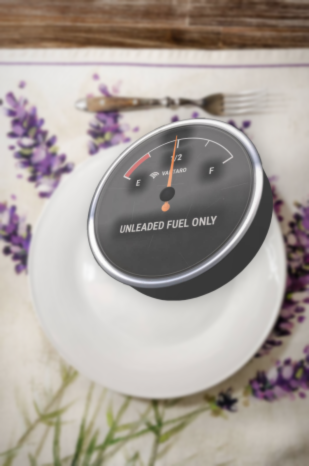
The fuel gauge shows value=0.5
